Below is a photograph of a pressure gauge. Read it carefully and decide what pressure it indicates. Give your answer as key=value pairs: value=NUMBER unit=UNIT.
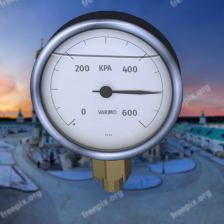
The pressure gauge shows value=500 unit=kPa
